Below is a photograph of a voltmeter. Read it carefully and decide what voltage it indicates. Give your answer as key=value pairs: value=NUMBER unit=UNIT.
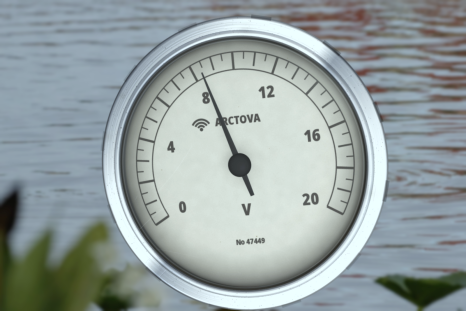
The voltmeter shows value=8.5 unit=V
